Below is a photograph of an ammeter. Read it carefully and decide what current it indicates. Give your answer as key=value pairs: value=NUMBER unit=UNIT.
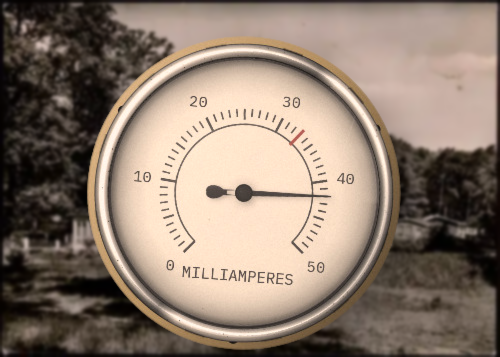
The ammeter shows value=42 unit=mA
